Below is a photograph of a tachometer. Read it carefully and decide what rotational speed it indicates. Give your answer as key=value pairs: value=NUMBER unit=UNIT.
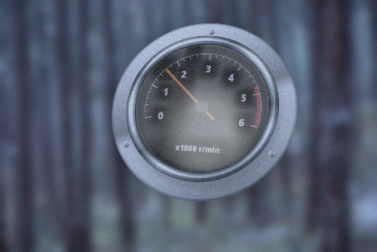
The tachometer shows value=1600 unit=rpm
